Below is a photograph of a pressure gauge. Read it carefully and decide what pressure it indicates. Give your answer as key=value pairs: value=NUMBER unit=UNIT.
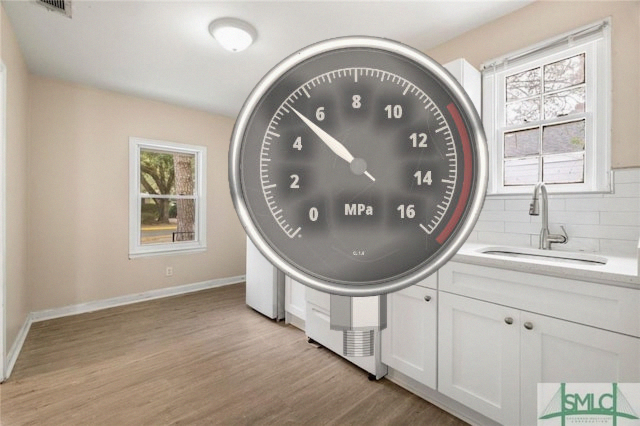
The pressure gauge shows value=5.2 unit=MPa
